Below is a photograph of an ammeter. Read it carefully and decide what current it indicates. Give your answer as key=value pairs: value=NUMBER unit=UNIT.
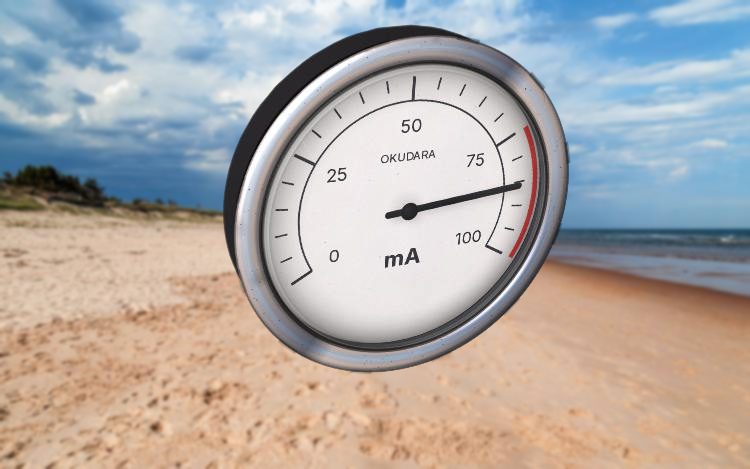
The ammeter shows value=85 unit=mA
